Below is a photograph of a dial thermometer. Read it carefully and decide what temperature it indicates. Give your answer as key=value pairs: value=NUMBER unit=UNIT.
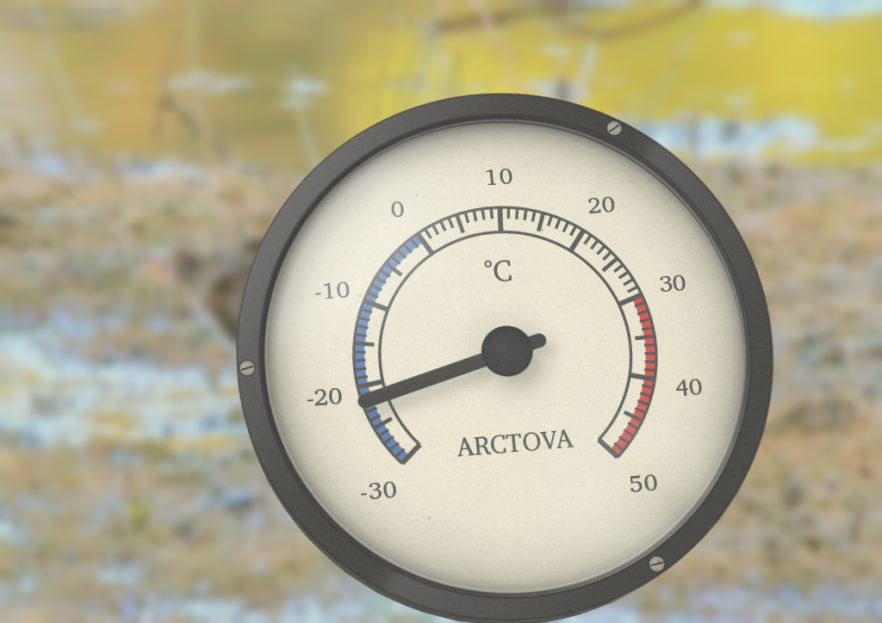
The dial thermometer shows value=-22 unit=°C
